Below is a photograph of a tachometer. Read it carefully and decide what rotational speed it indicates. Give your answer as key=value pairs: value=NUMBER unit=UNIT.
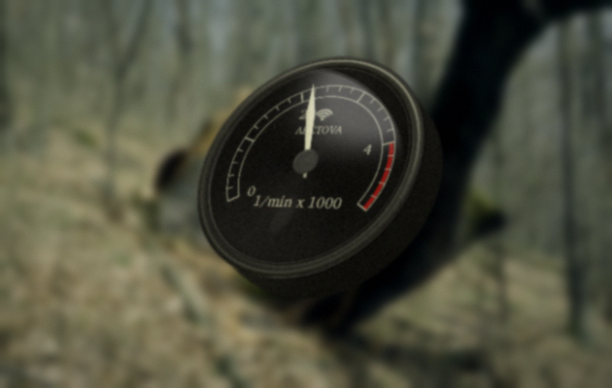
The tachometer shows value=2200 unit=rpm
